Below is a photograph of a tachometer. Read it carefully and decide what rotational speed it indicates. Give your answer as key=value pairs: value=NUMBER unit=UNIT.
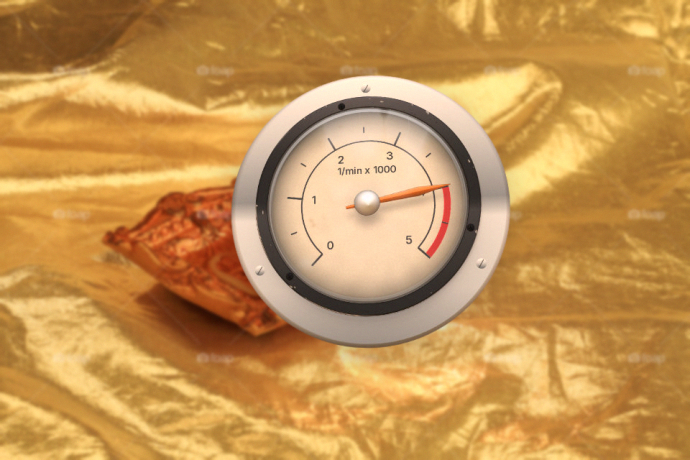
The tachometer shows value=4000 unit=rpm
